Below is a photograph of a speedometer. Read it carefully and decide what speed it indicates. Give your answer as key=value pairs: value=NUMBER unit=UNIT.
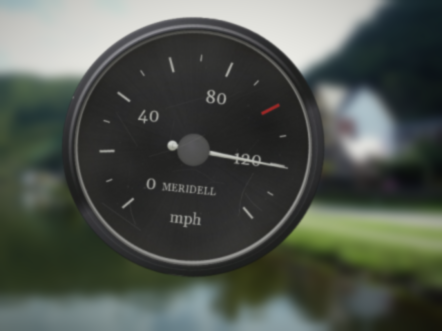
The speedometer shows value=120 unit=mph
